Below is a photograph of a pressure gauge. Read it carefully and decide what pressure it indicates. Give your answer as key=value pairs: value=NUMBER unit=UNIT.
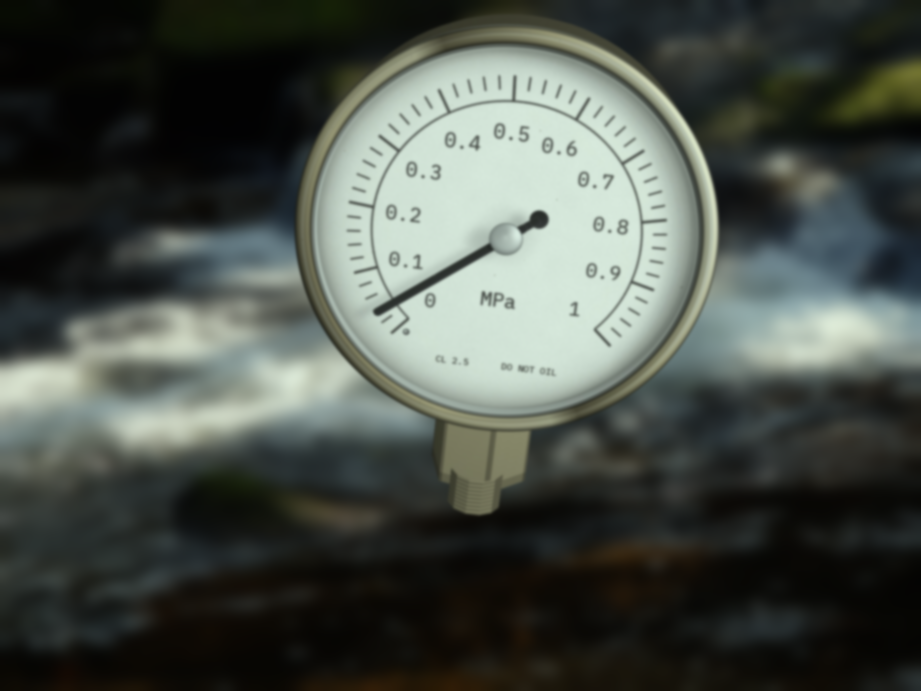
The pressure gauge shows value=0.04 unit=MPa
